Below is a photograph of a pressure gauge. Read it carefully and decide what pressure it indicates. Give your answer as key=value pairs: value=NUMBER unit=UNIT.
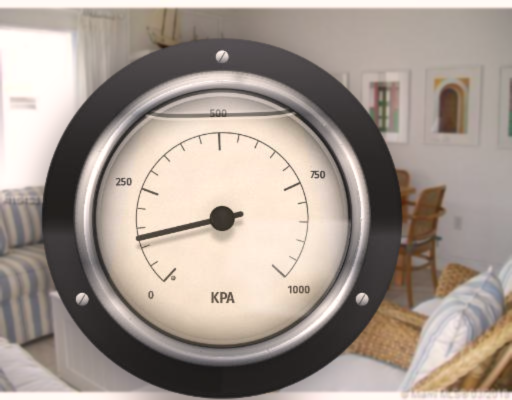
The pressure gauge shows value=125 unit=kPa
